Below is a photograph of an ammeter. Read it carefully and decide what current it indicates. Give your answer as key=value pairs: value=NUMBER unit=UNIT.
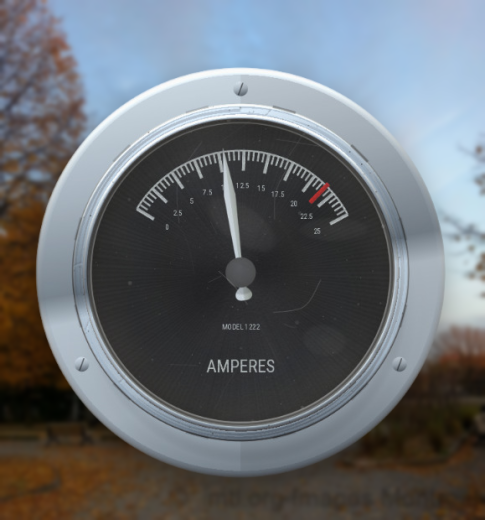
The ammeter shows value=10.5 unit=A
